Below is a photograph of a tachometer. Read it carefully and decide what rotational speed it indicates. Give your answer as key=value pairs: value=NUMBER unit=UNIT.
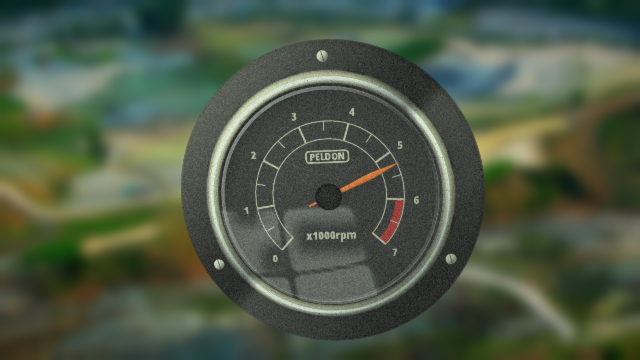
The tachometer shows value=5250 unit=rpm
